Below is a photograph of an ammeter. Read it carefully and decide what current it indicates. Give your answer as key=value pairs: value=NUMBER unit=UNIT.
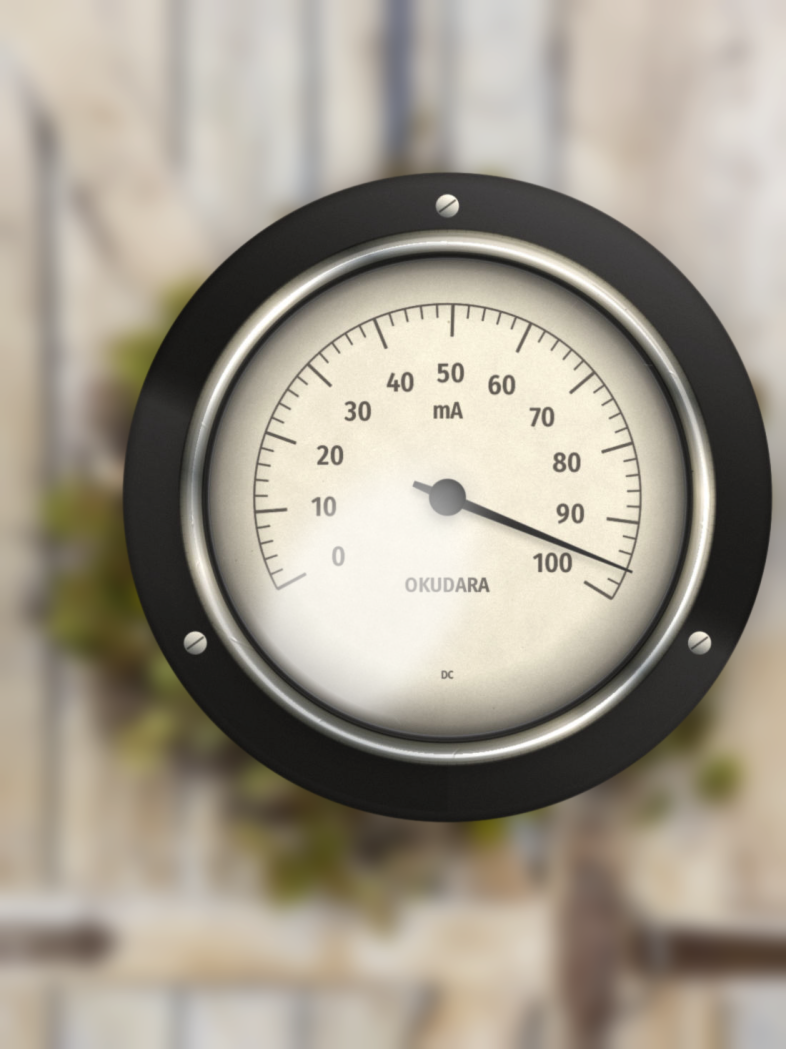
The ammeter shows value=96 unit=mA
